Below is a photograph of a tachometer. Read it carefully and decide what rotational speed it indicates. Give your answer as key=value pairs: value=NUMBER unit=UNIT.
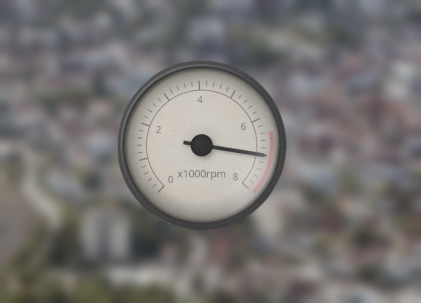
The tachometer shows value=7000 unit=rpm
